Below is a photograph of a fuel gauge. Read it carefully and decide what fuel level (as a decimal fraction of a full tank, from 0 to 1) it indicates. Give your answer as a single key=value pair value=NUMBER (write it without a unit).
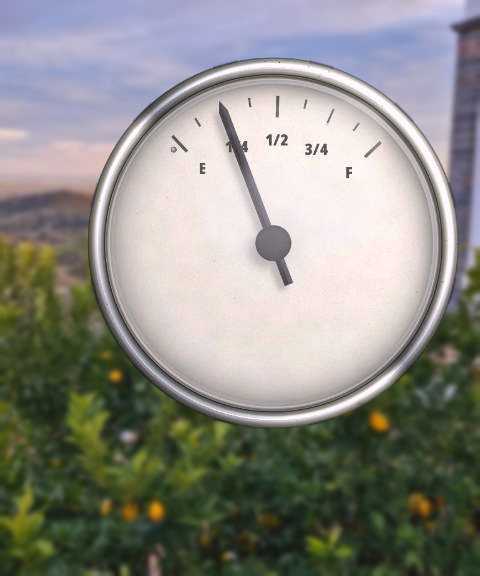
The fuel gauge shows value=0.25
